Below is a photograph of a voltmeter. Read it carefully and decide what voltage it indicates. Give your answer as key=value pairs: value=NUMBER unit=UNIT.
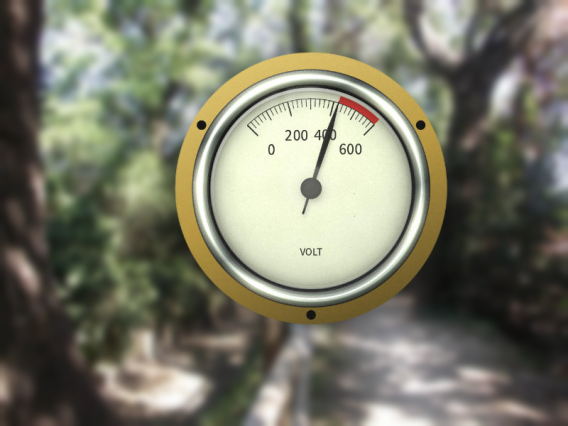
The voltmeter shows value=420 unit=V
